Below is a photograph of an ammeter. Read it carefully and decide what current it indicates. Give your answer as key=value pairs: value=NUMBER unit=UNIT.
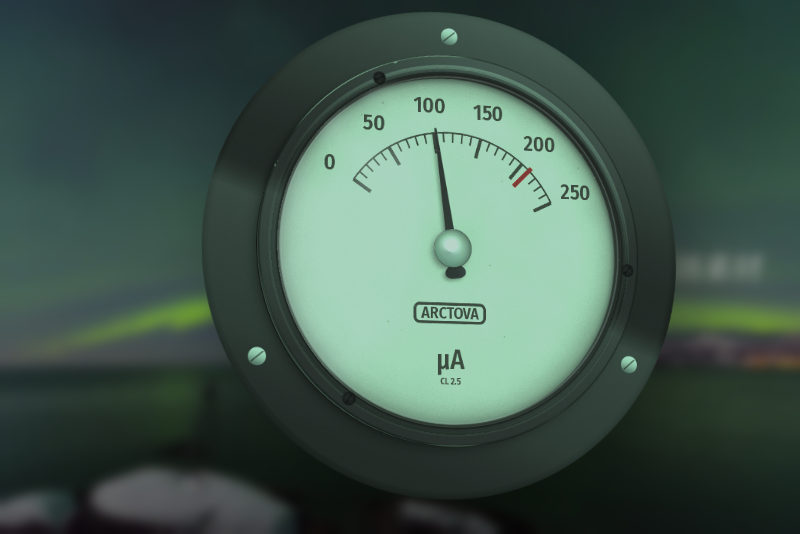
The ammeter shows value=100 unit=µA
